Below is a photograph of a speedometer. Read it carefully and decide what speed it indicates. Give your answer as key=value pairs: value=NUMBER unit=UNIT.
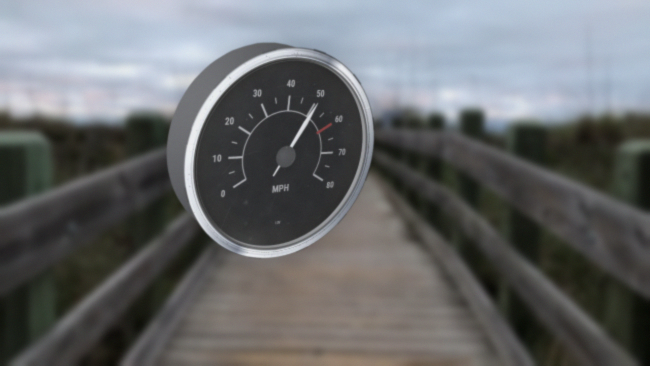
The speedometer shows value=50 unit=mph
